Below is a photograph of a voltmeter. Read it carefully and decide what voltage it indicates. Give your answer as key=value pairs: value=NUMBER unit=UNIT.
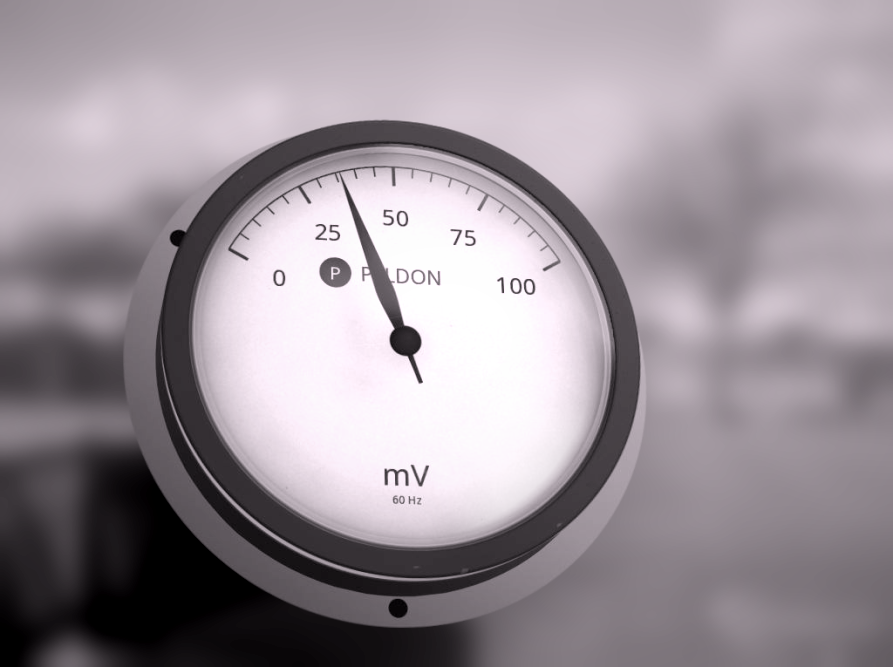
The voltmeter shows value=35 unit=mV
